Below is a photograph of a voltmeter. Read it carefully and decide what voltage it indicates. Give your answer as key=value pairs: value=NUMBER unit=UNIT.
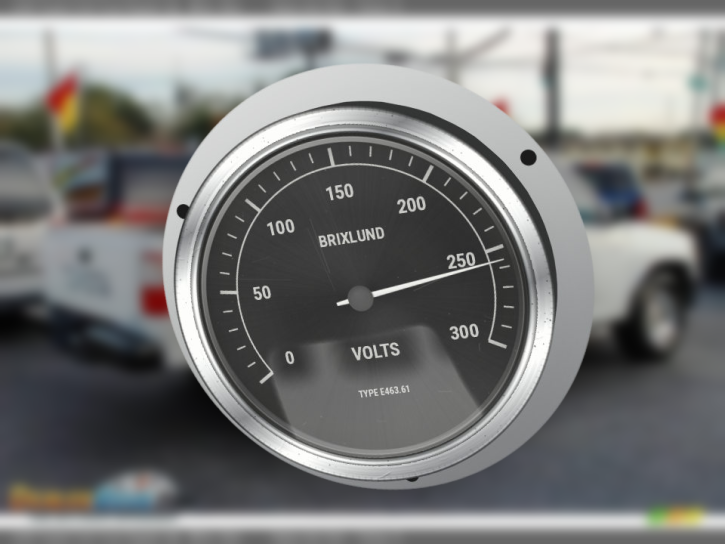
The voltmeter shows value=255 unit=V
